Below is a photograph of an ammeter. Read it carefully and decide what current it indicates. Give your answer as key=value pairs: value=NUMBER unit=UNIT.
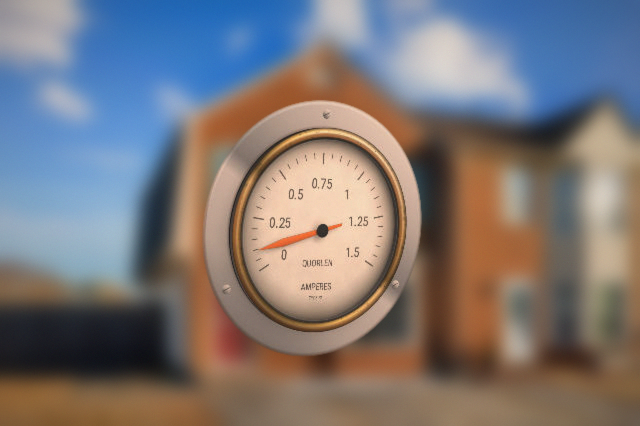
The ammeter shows value=0.1 unit=A
